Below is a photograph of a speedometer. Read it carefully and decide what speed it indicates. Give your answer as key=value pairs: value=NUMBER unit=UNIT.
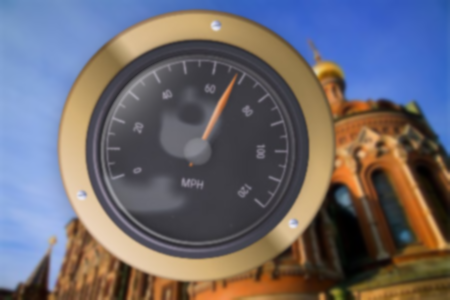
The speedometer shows value=67.5 unit=mph
